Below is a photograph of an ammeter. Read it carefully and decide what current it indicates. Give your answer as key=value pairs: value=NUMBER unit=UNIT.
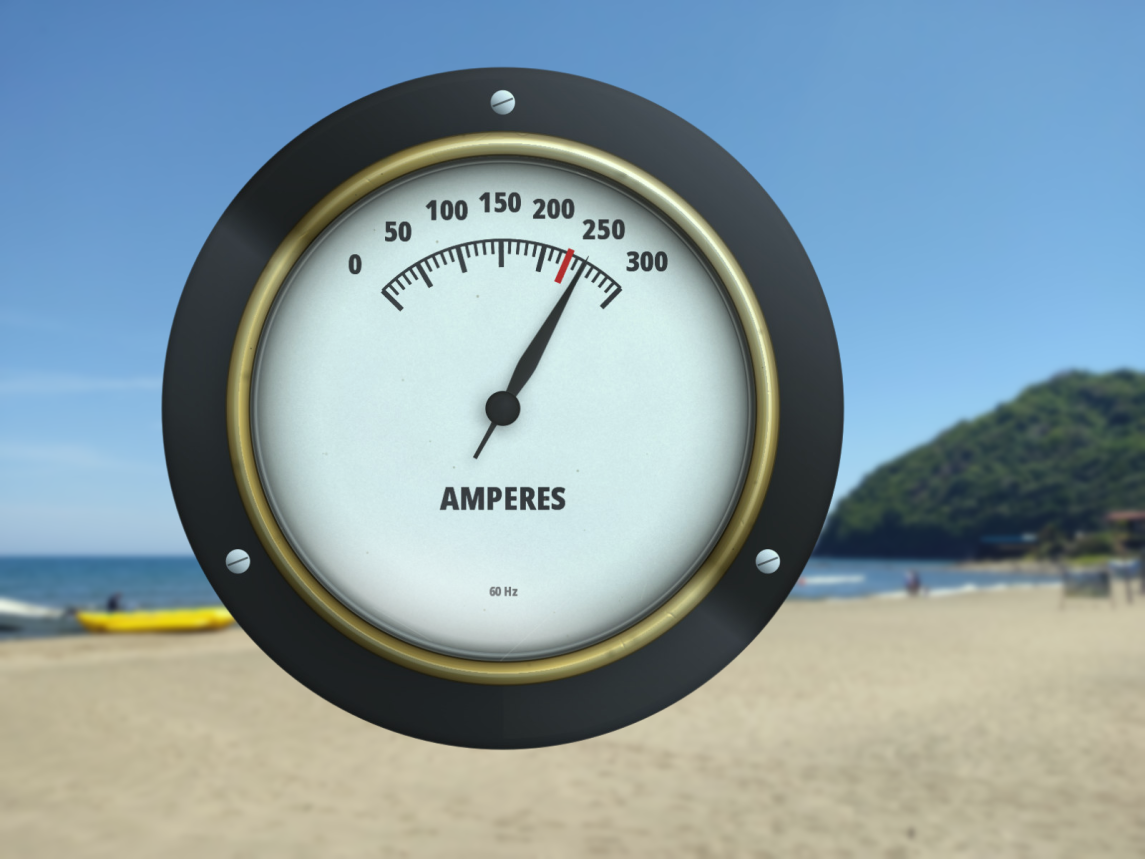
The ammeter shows value=250 unit=A
